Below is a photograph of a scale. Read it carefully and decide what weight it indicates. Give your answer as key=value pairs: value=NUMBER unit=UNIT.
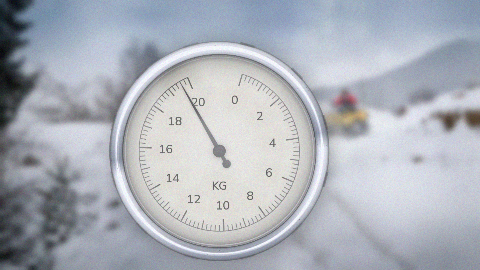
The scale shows value=19.6 unit=kg
